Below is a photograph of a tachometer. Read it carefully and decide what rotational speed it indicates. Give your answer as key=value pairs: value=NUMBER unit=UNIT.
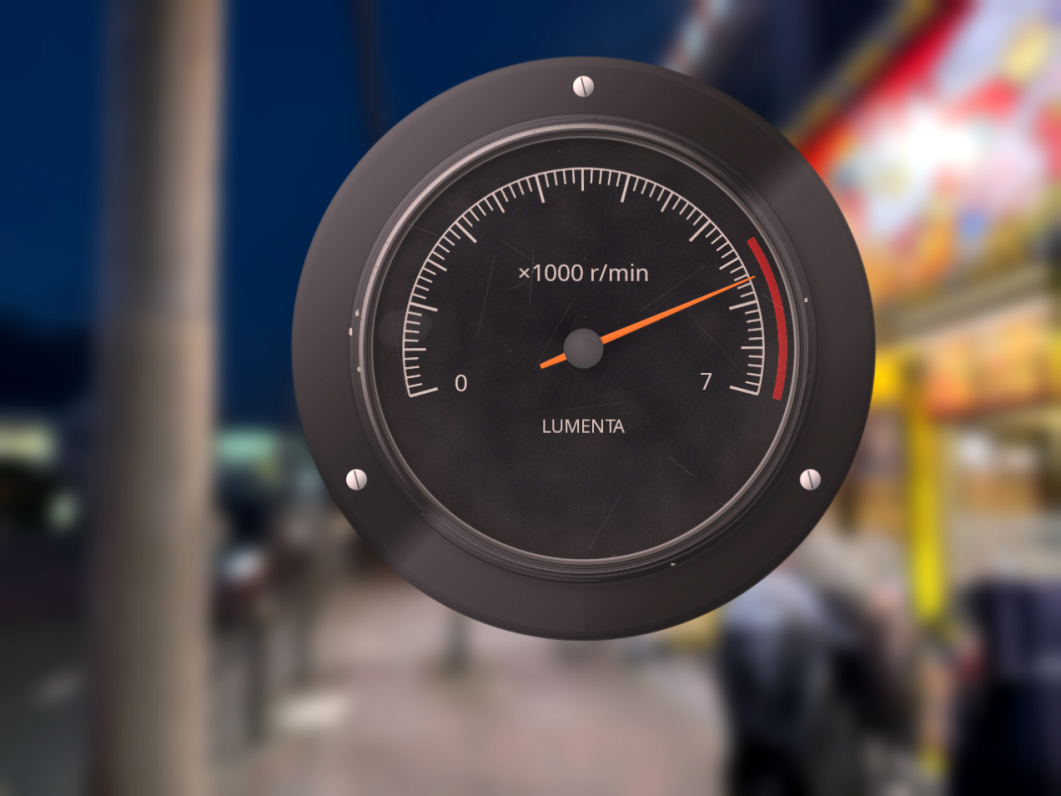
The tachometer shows value=5750 unit=rpm
